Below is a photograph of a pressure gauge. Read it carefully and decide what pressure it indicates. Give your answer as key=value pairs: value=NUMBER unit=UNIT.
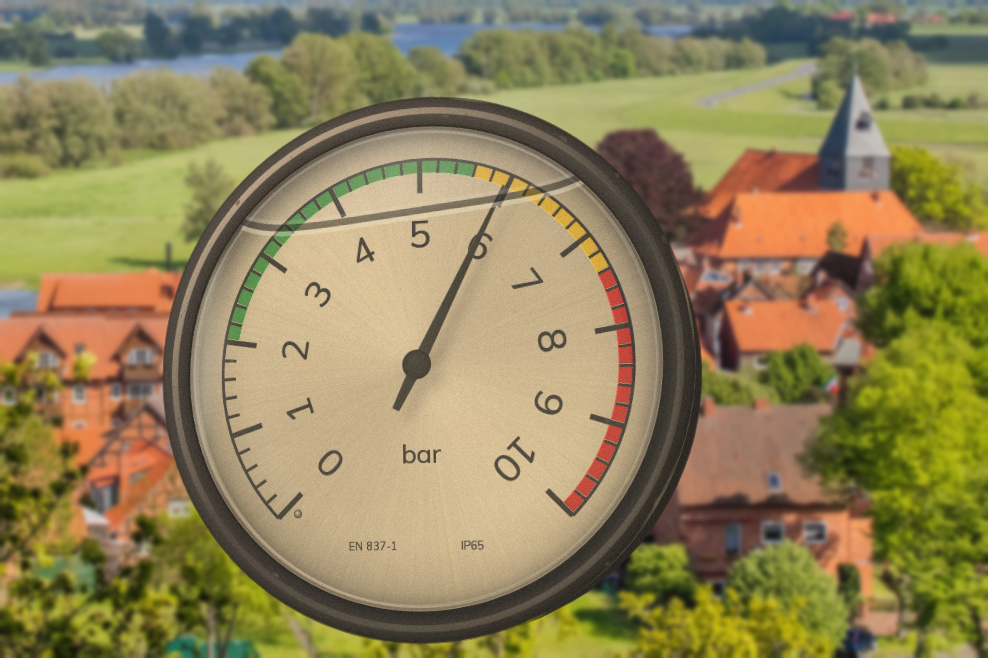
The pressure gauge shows value=6 unit=bar
